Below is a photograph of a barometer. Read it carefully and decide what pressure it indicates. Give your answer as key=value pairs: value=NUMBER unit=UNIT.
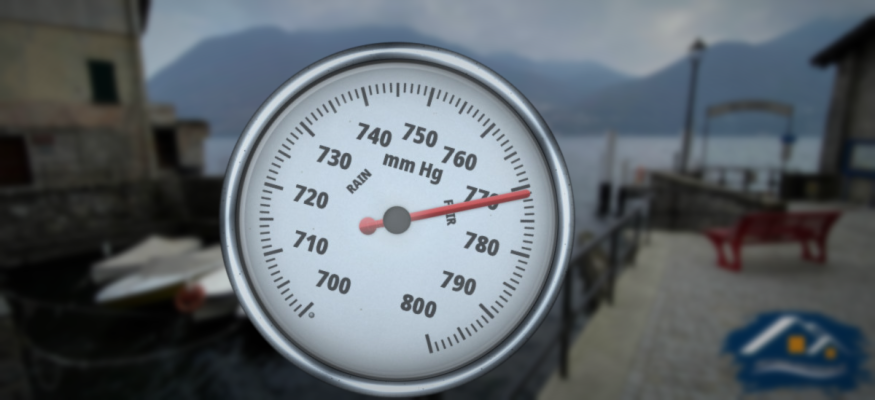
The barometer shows value=771 unit=mmHg
